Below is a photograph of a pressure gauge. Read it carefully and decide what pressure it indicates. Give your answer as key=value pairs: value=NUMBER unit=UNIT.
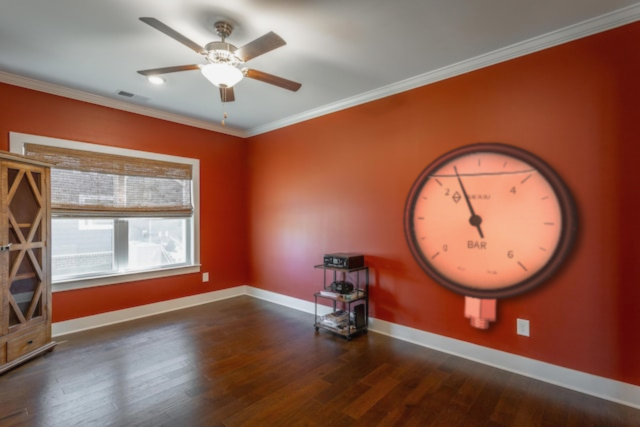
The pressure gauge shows value=2.5 unit=bar
